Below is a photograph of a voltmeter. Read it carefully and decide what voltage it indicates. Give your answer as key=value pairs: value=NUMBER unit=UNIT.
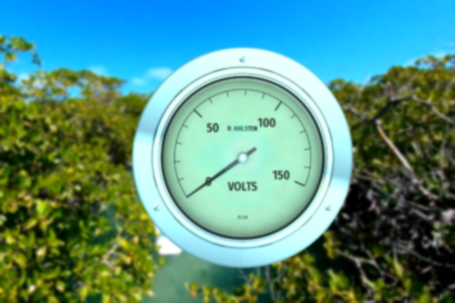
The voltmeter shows value=0 unit=V
